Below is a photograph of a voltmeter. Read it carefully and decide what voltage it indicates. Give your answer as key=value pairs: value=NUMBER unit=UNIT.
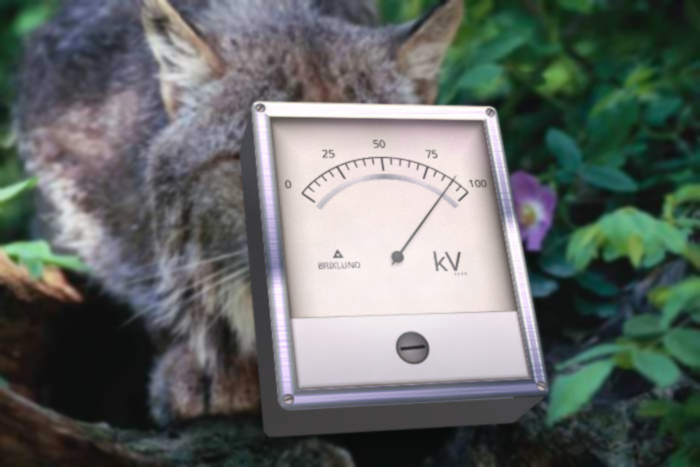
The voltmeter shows value=90 unit=kV
